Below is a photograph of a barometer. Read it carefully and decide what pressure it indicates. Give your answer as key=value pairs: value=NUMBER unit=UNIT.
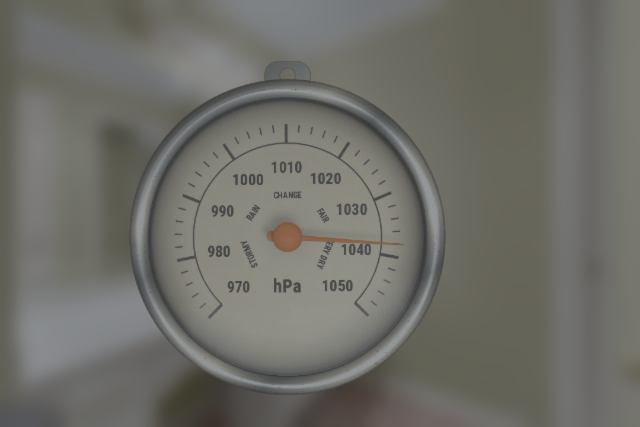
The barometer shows value=1038 unit=hPa
